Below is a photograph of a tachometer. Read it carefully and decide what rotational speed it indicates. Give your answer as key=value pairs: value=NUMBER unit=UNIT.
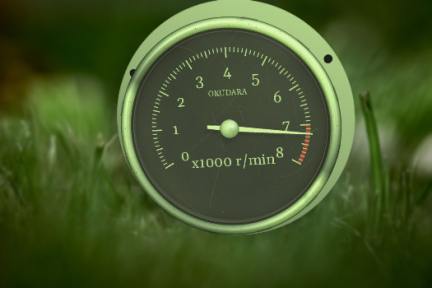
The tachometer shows value=7200 unit=rpm
